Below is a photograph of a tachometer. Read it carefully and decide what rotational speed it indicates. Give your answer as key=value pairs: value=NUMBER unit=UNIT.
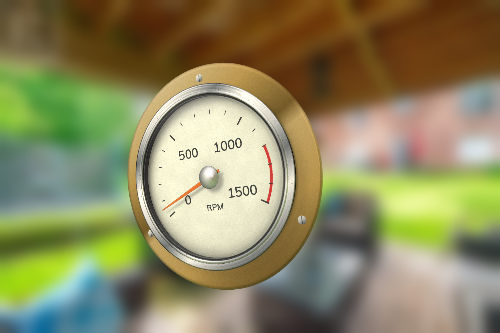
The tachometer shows value=50 unit=rpm
